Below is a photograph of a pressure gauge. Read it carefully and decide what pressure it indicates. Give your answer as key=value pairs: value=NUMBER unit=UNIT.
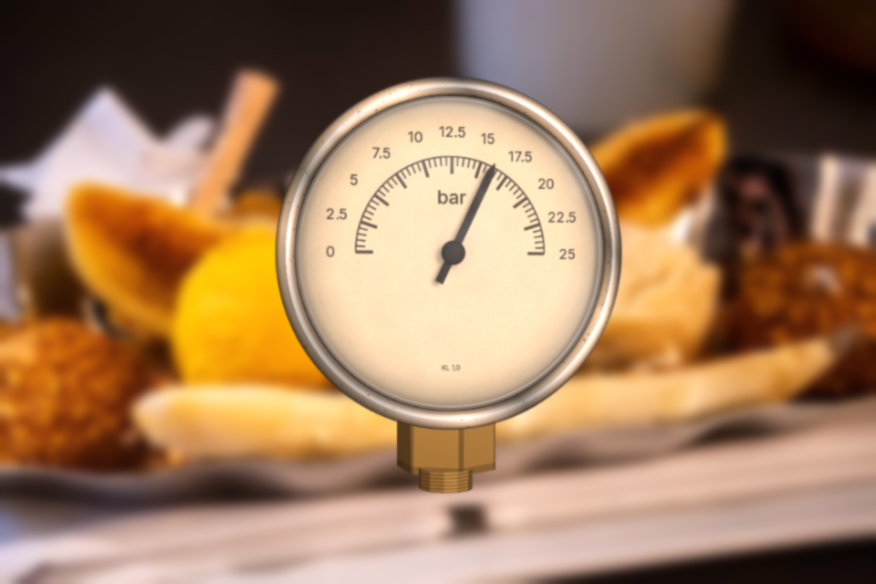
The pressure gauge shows value=16 unit=bar
